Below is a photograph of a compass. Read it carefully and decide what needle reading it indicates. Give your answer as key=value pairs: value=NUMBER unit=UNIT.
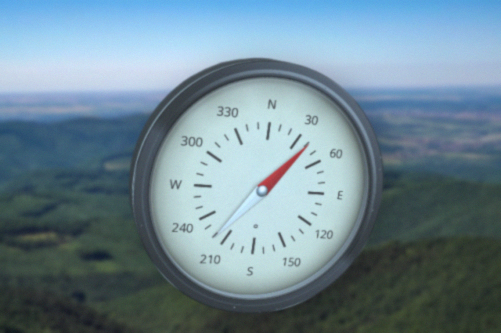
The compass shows value=40 unit=°
